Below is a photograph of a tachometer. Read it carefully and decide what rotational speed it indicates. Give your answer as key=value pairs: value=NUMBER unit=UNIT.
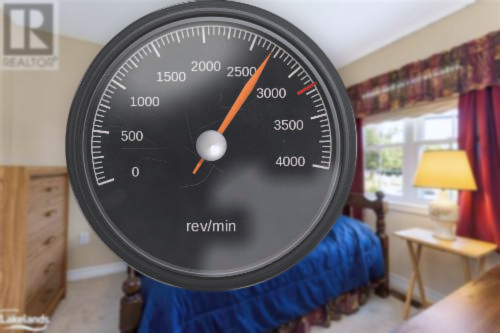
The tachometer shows value=2700 unit=rpm
